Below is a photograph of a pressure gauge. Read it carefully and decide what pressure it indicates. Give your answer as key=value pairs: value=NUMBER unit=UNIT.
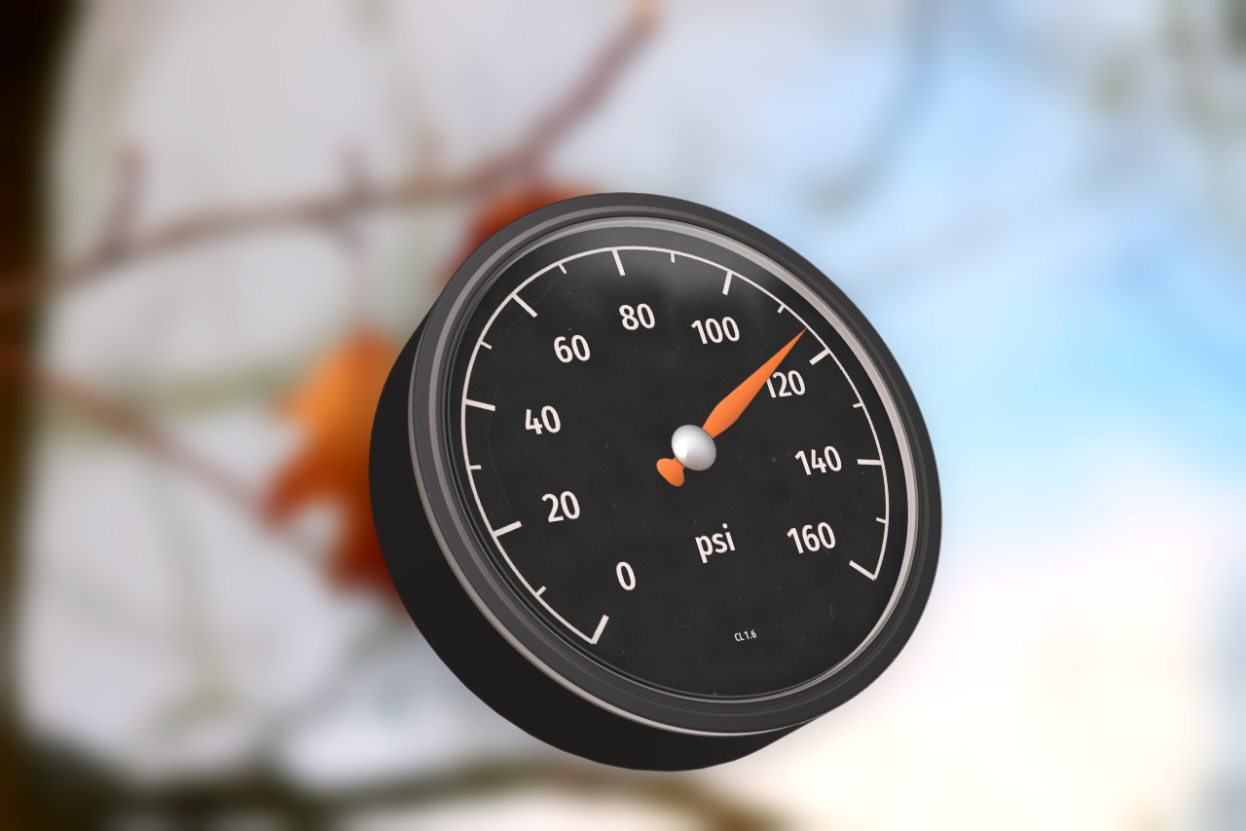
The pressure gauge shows value=115 unit=psi
